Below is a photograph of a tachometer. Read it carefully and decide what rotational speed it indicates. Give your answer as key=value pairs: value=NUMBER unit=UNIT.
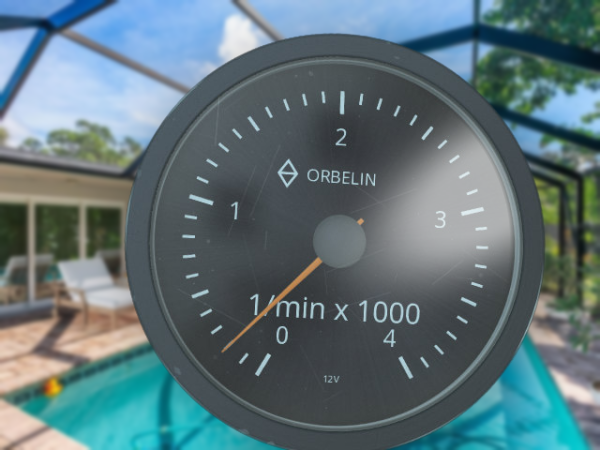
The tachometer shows value=200 unit=rpm
